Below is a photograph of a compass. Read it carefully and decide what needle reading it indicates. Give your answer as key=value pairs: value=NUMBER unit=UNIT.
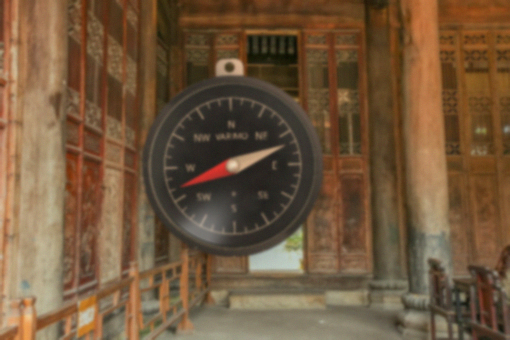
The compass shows value=250 unit=°
